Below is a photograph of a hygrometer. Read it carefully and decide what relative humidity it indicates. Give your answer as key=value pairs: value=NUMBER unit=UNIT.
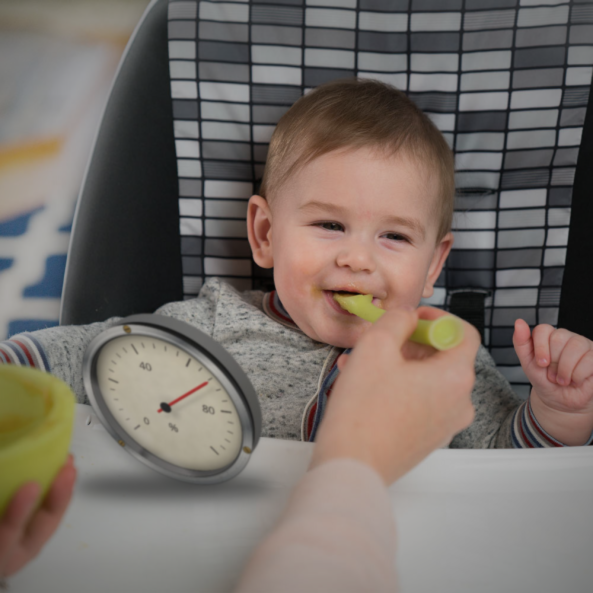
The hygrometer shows value=68 unit=%
